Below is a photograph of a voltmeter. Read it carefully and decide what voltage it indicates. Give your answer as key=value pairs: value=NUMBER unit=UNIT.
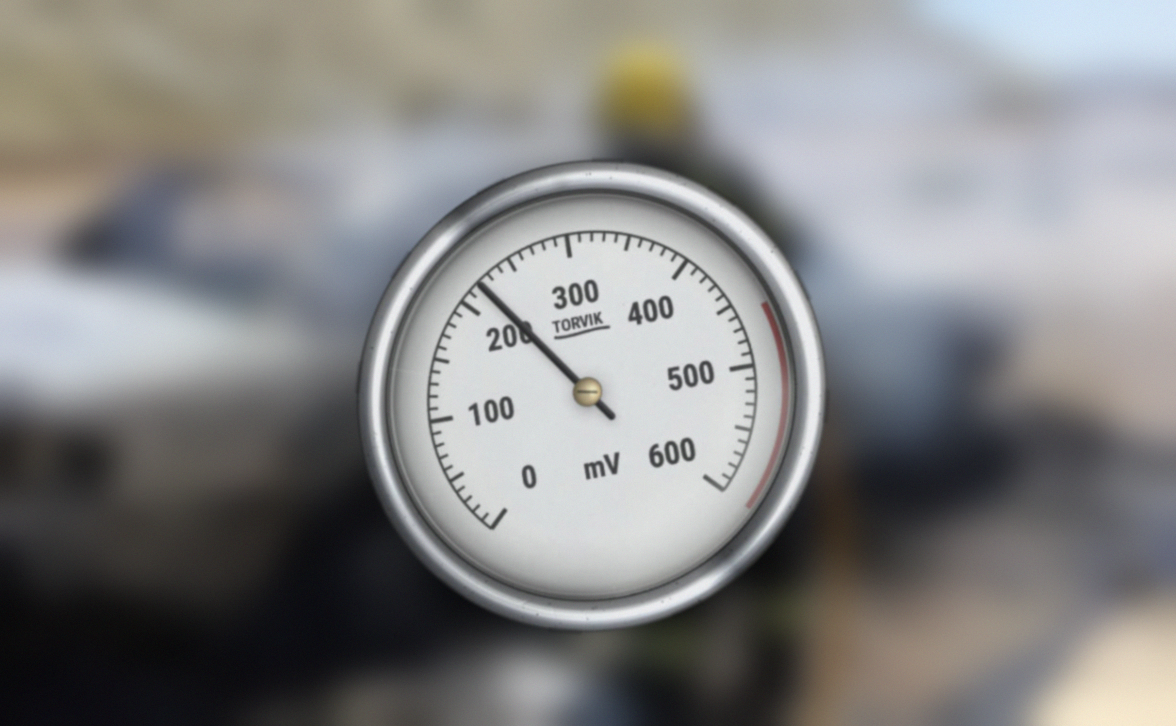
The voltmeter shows value=220 unit=mV
